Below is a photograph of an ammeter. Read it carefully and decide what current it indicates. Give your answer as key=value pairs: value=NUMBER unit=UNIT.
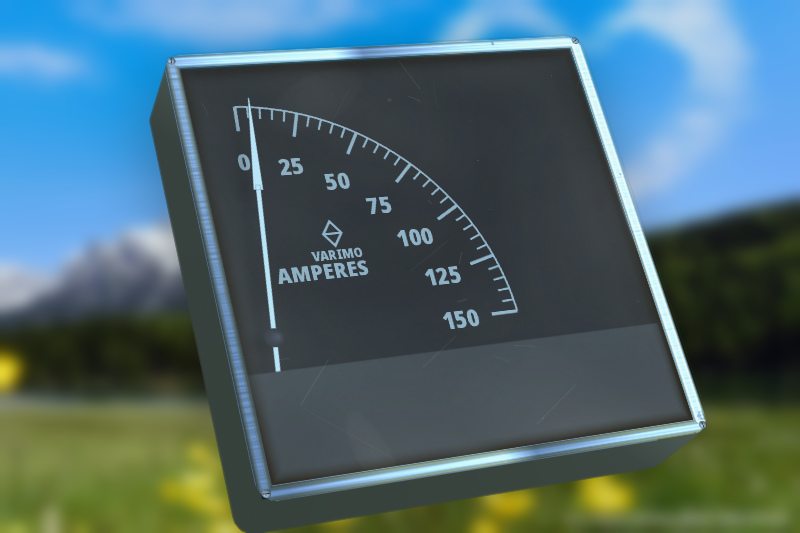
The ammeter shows value=5 unit=A
